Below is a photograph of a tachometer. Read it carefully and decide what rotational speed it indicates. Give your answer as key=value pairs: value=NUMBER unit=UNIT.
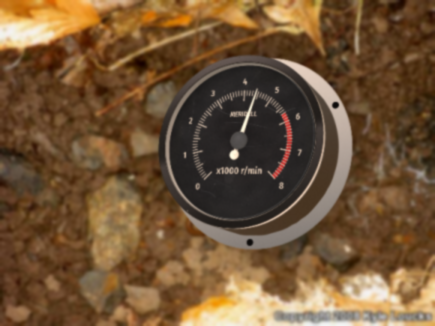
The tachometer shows value=4500 unit=rpm
